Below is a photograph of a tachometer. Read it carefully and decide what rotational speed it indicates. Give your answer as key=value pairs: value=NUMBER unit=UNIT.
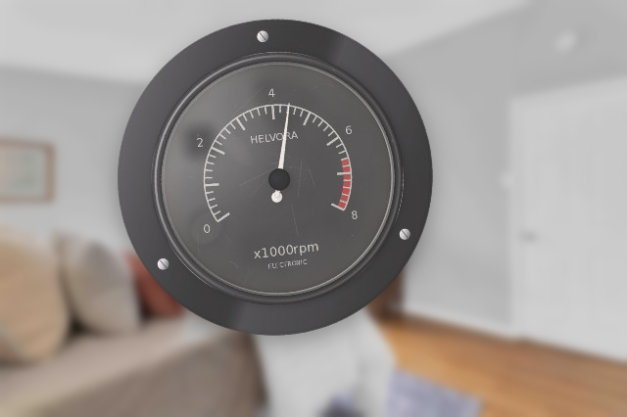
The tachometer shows value=4400 unit=rpm
